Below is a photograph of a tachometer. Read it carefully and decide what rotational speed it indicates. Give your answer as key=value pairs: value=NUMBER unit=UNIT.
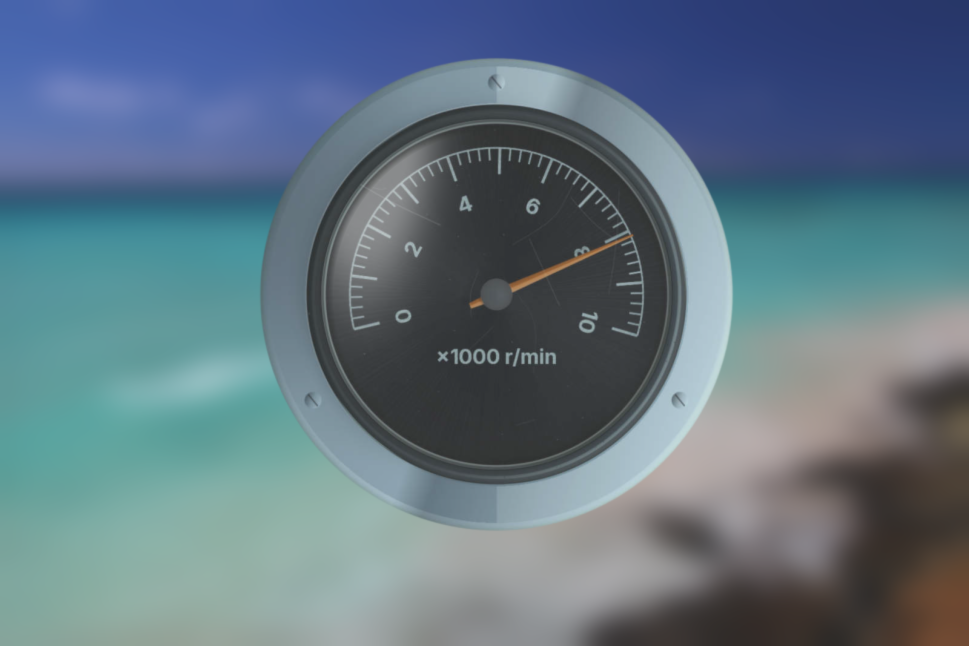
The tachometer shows value=8100 unit=rpm
